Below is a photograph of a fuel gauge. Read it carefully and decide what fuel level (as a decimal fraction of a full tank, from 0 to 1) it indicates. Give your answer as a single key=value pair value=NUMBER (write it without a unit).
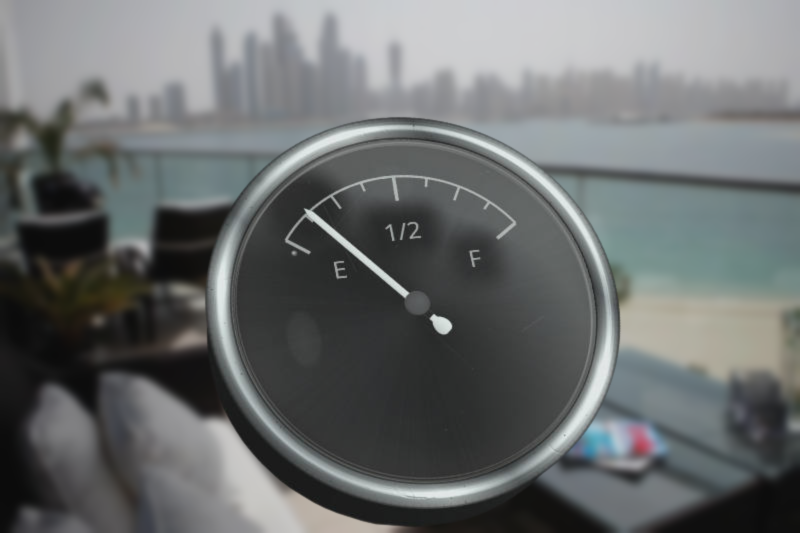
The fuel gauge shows value=0.125
